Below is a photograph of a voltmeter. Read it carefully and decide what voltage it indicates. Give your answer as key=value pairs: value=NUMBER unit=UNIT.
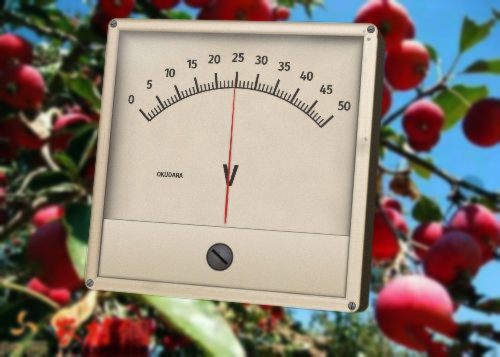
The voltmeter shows value=25 unit=V
